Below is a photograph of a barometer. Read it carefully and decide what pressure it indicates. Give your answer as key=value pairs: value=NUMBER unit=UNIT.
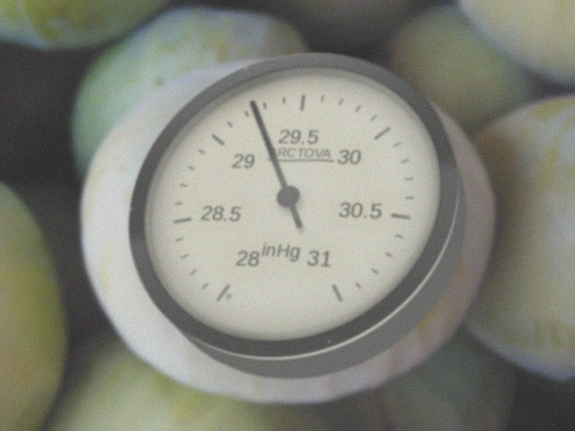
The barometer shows value=29.25 unit=inHg
